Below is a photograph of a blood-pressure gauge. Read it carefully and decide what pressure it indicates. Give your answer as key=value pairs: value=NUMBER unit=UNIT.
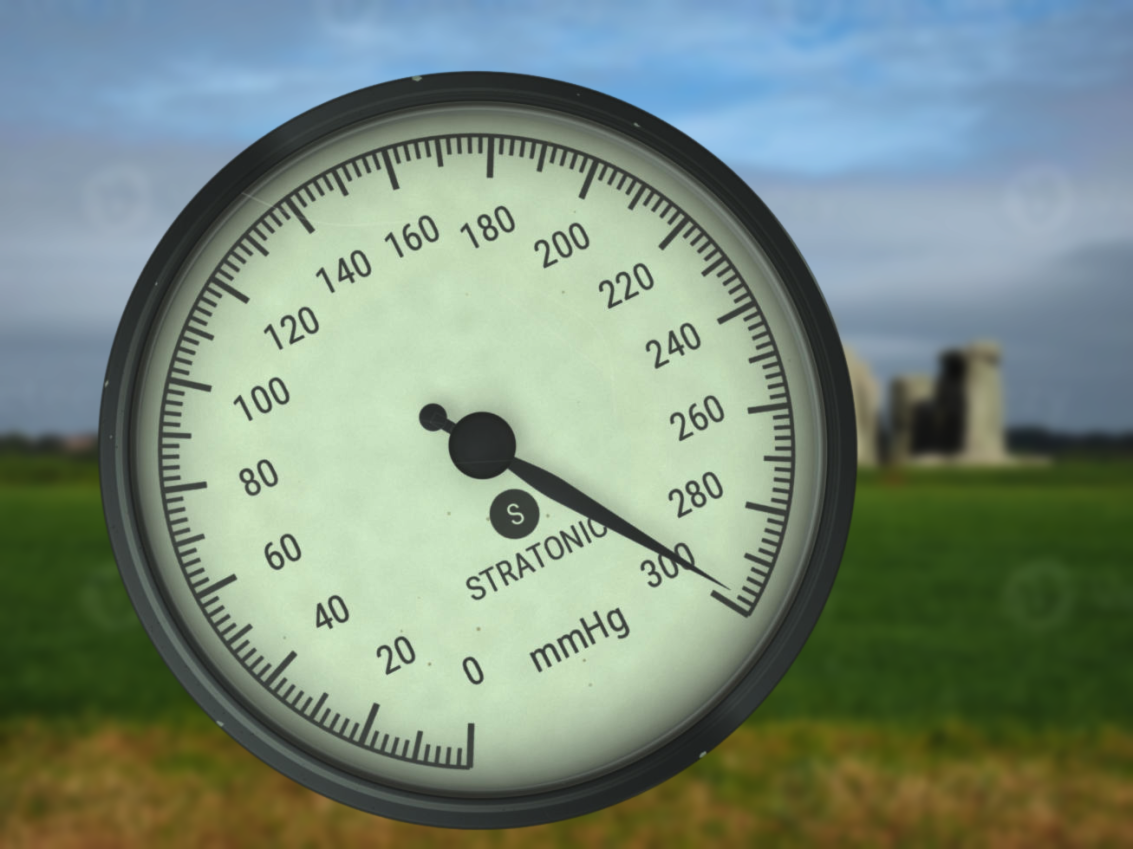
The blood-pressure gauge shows value=298 unit=mmHg
